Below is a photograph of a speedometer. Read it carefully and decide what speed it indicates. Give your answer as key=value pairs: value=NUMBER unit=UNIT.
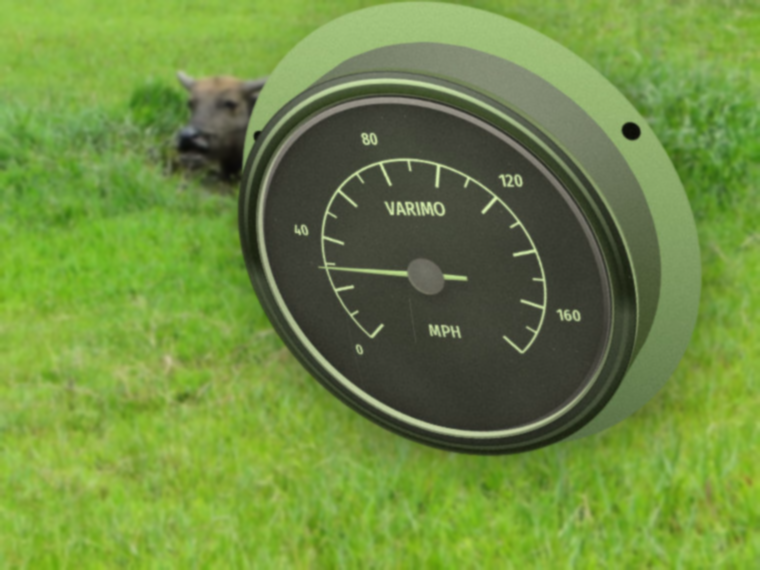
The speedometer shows value=30 unit=mph
